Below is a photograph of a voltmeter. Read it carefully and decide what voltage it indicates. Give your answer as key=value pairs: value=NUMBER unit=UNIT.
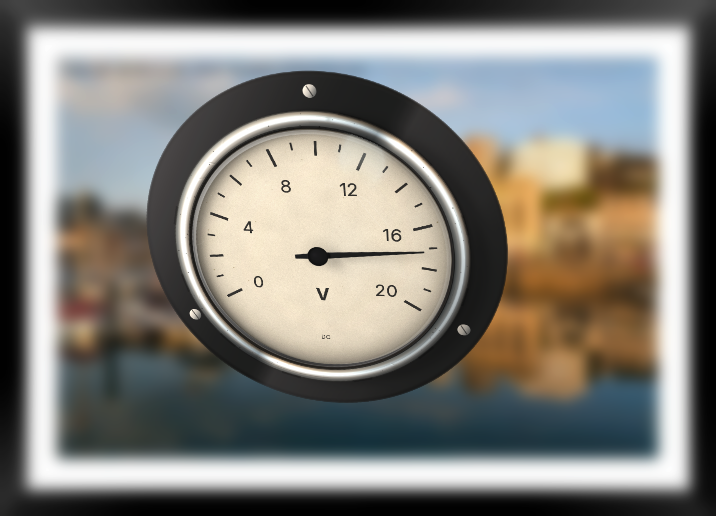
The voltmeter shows value=17 unit=V
